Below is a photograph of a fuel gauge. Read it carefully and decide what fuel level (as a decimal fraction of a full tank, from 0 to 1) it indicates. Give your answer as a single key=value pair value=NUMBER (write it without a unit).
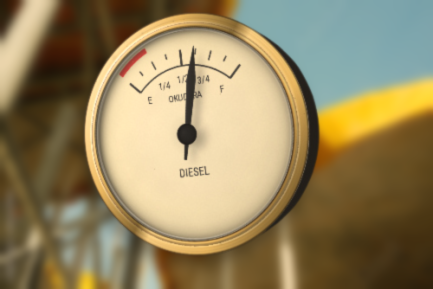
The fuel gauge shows value=0.625
